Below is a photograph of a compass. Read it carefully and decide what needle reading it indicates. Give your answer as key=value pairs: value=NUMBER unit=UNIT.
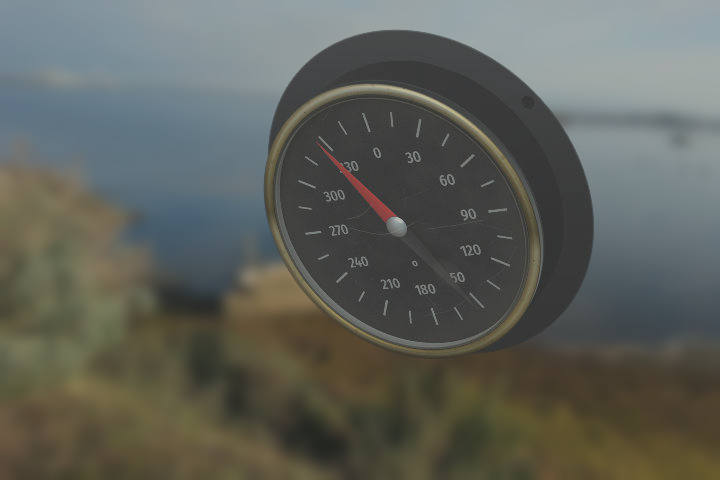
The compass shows value=330 unit=°
